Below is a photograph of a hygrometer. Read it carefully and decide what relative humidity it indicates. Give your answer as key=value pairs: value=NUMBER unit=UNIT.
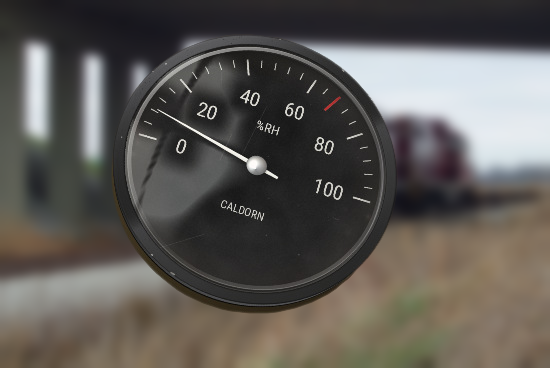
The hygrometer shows value=8 unit=%
